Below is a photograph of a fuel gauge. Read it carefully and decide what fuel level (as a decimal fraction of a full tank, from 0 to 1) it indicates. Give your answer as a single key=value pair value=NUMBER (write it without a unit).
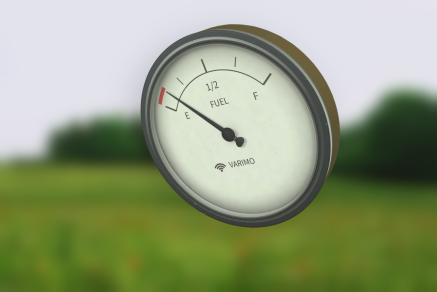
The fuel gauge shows value=0.125
